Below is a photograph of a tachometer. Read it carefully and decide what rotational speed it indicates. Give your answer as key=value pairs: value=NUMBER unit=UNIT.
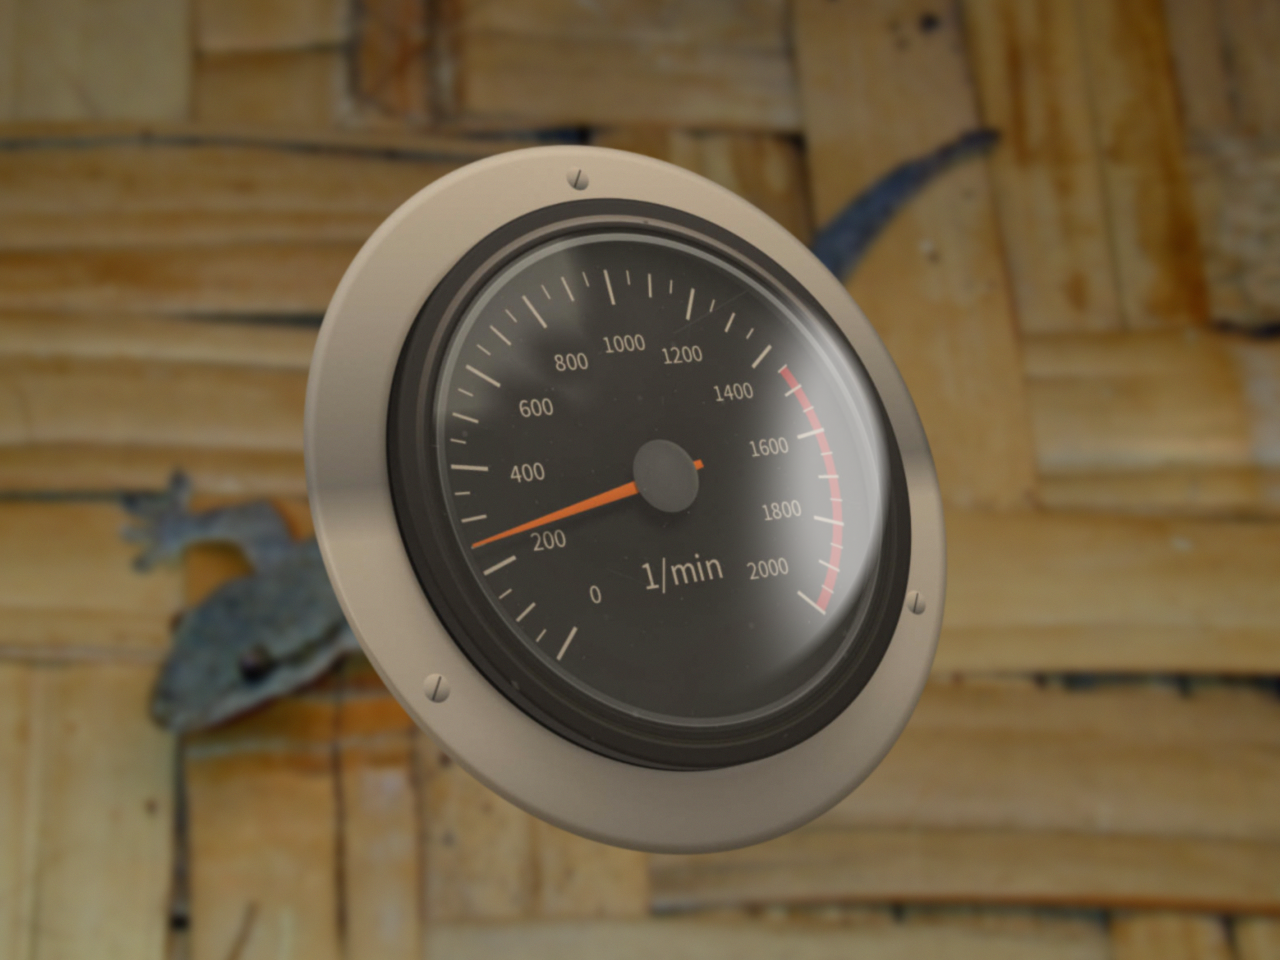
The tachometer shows value=250 unit=rpm
